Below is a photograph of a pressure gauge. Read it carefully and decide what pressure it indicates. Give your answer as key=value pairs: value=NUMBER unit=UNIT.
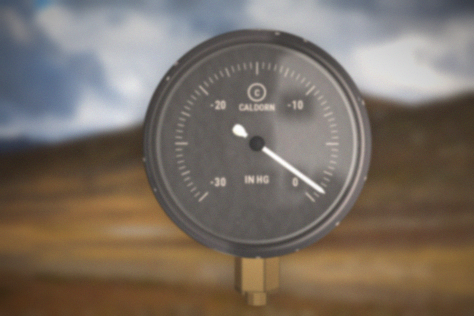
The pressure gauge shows value=-1 unit=inHg
